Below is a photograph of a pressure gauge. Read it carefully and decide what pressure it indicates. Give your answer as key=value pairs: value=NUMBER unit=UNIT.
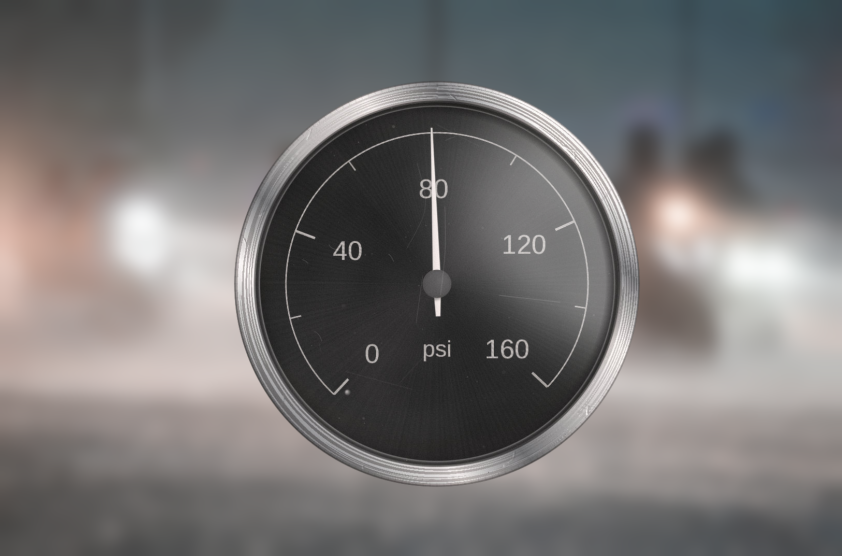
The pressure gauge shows value=80 unit=psi
